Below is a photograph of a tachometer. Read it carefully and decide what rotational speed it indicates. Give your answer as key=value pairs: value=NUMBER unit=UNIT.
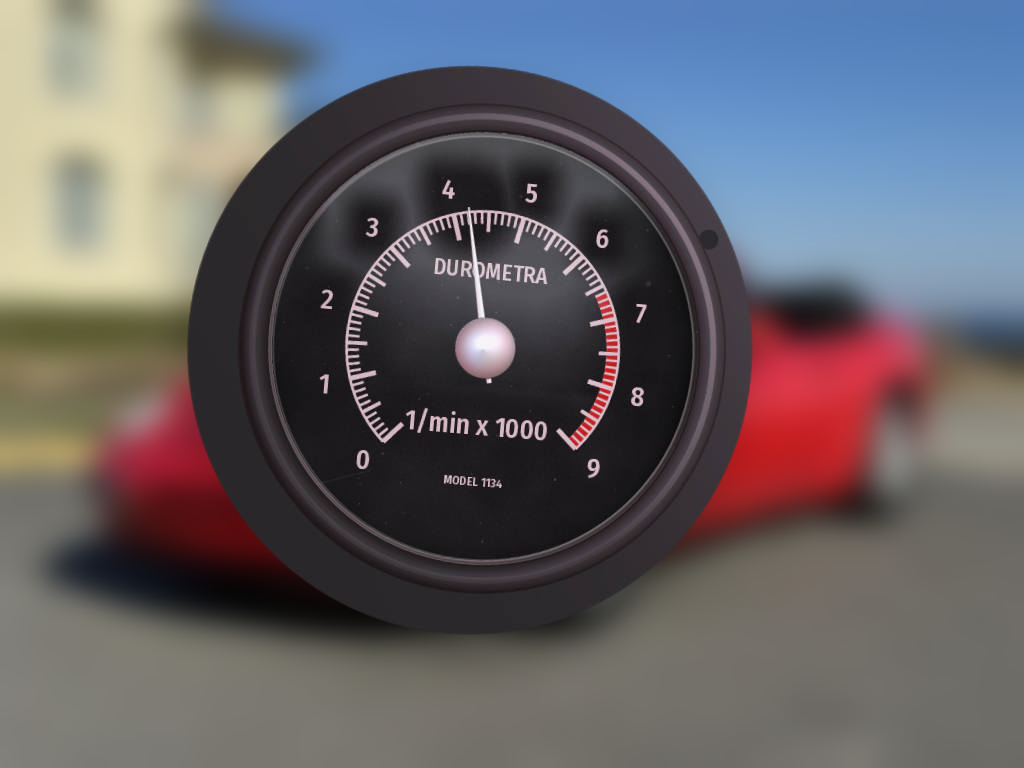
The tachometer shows value=4200 unit=rpm
